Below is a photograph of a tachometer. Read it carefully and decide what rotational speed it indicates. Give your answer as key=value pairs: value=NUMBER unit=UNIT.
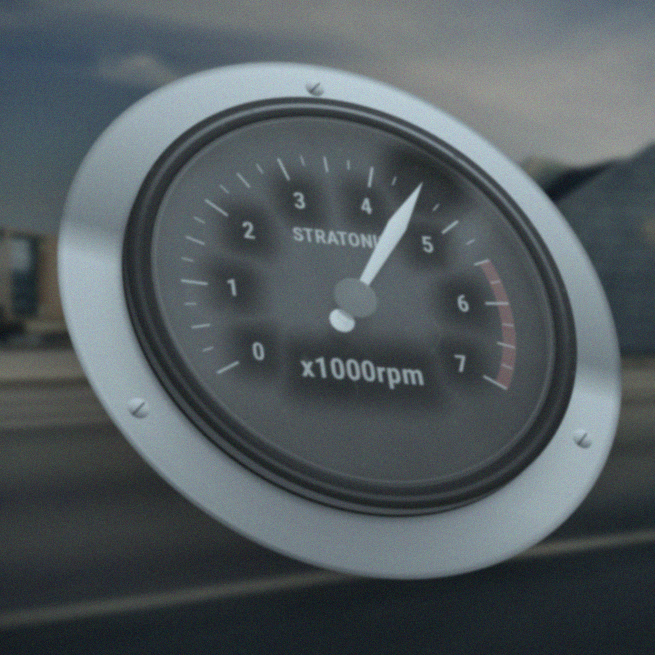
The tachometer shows value=4500 unit=rpm
